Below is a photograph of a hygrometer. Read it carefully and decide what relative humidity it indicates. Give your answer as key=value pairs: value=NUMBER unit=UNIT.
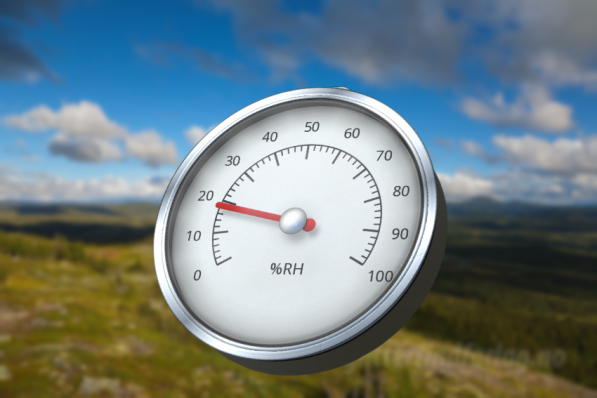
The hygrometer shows value=18 unit=%
